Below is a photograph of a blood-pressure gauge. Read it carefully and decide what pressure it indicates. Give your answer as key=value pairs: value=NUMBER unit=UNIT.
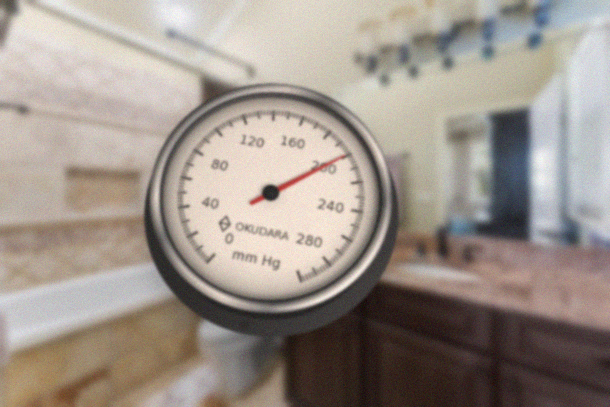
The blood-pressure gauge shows value=200 unit=mmHg
